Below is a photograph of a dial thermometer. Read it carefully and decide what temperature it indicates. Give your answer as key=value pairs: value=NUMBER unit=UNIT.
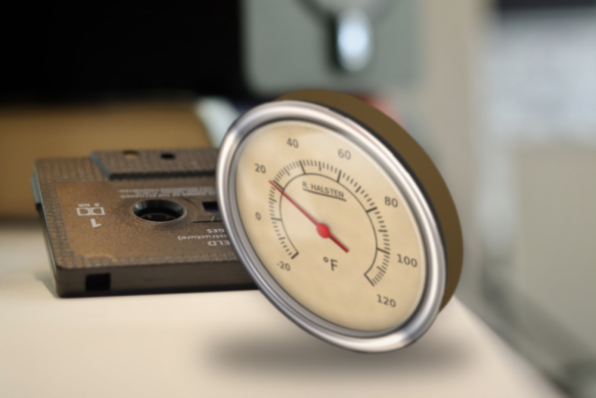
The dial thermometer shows value=20 unit=°F
